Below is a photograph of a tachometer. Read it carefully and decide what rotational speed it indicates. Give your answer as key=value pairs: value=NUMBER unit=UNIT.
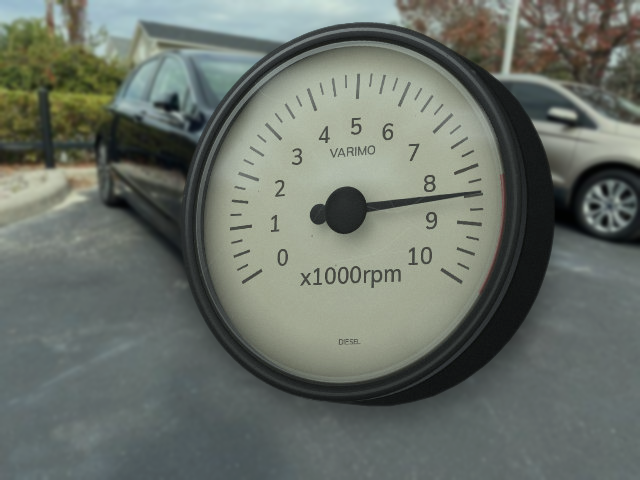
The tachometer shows value=8500 unit=rpm
